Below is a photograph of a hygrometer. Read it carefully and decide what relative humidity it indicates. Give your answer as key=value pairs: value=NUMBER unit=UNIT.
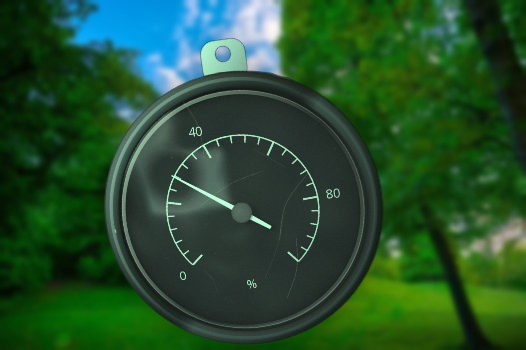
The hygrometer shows value=28 unit=%
